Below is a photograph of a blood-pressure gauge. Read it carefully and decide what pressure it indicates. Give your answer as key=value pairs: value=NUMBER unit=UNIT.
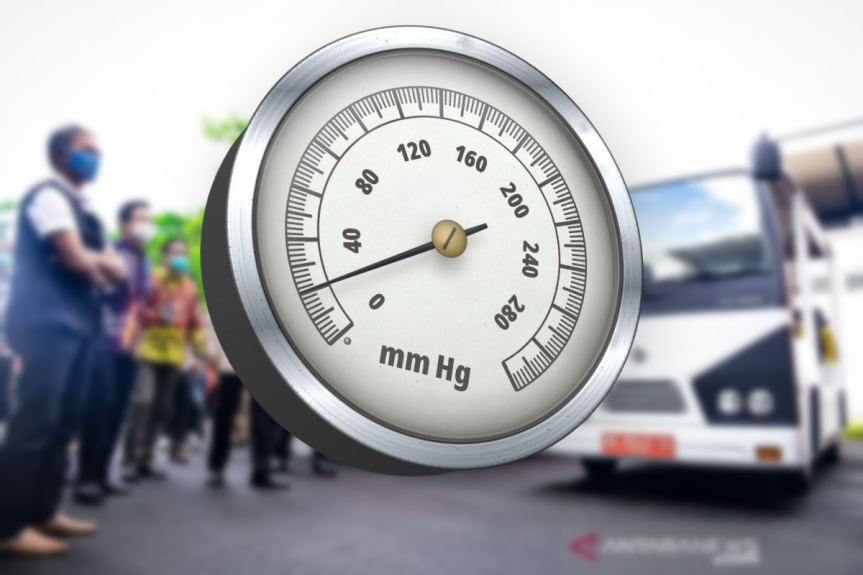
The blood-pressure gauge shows value=20 unit=mmHg
